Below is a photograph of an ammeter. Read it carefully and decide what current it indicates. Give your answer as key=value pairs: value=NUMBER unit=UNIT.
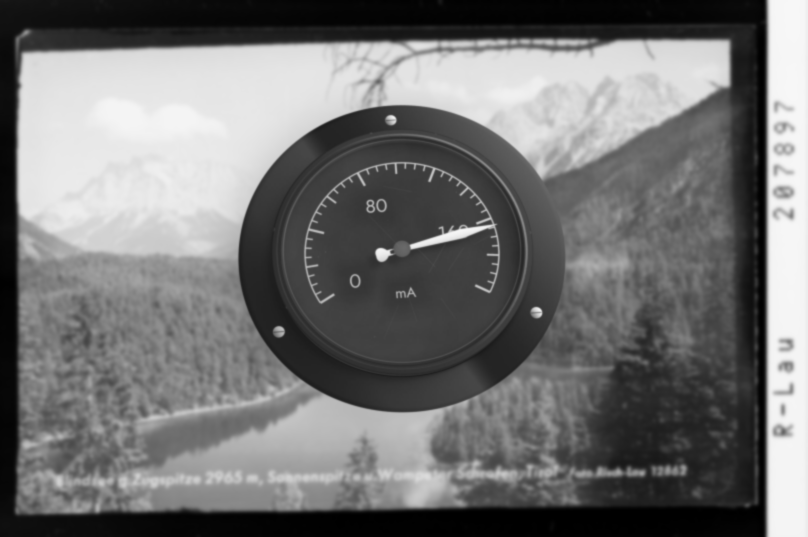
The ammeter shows value=165 unit=mA
